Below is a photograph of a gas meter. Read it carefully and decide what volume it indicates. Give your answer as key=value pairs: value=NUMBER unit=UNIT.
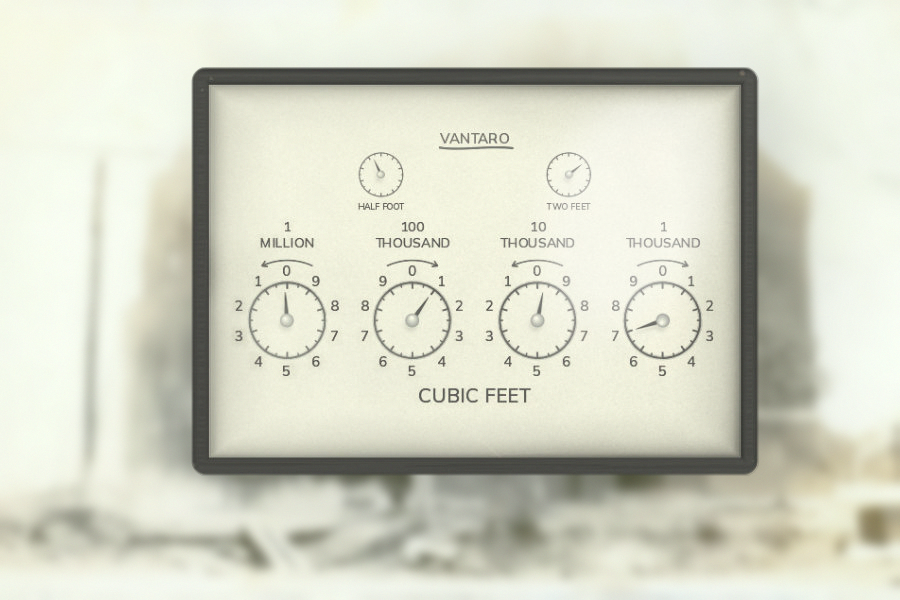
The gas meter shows value=9700 unit=ft³
